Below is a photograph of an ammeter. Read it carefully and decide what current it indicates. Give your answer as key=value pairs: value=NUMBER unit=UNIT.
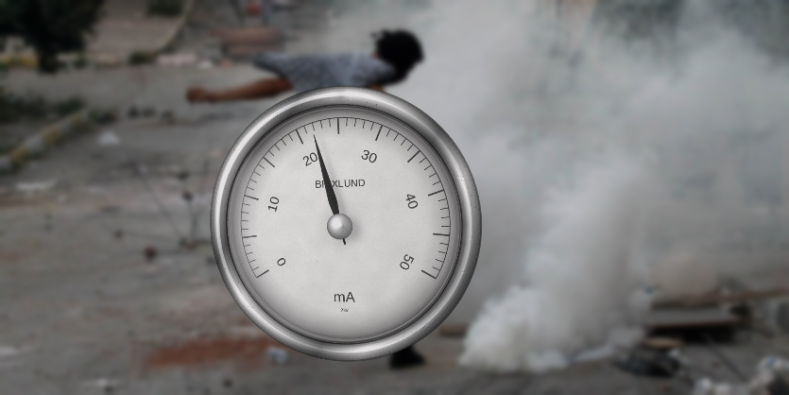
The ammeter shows value=22 unit=mA
